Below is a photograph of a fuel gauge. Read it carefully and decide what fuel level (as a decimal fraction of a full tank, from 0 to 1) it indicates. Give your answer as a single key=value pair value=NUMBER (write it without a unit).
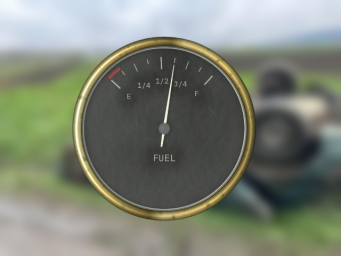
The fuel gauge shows value=0.625
